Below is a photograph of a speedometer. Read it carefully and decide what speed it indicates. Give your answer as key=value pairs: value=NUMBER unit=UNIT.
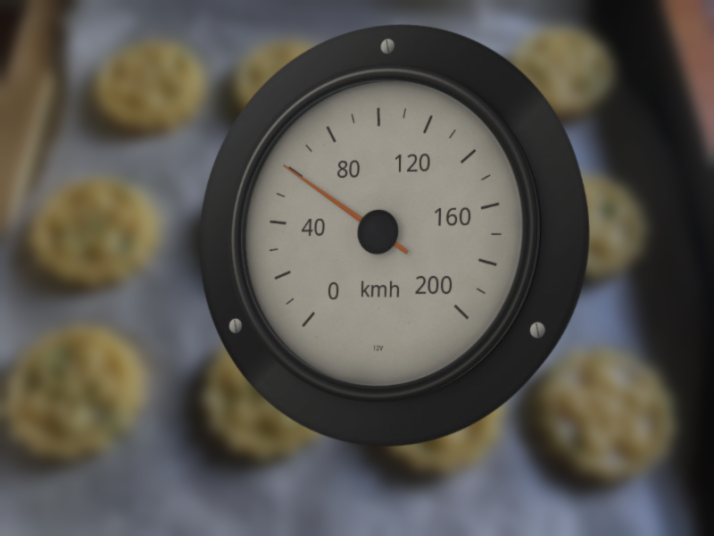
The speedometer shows value=60 unit=km/h
